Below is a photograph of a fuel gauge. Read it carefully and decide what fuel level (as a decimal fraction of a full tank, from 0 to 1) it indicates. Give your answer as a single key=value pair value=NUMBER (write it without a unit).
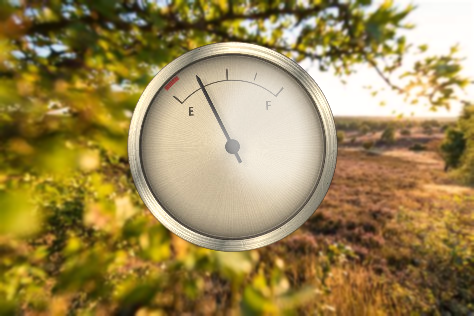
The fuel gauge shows value=0.25
